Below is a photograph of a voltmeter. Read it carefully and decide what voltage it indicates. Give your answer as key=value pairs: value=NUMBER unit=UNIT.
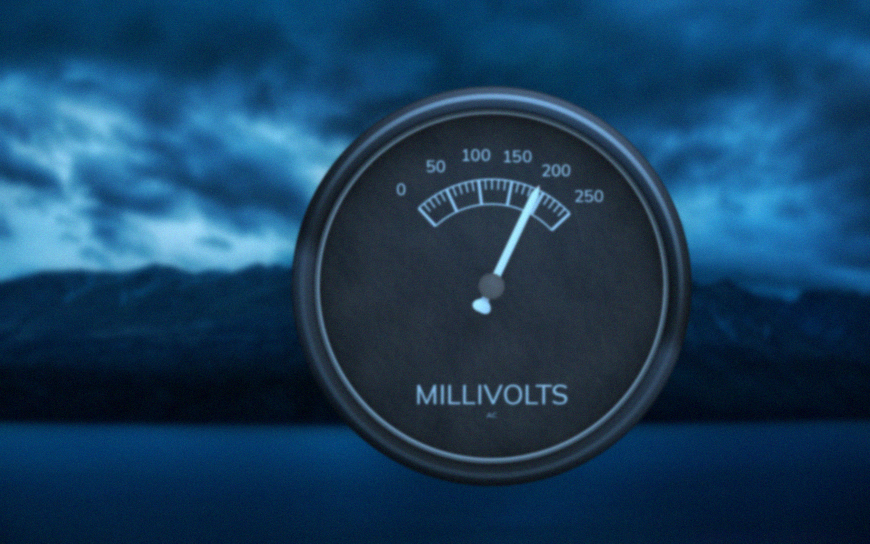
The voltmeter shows value=190 unit=mV
